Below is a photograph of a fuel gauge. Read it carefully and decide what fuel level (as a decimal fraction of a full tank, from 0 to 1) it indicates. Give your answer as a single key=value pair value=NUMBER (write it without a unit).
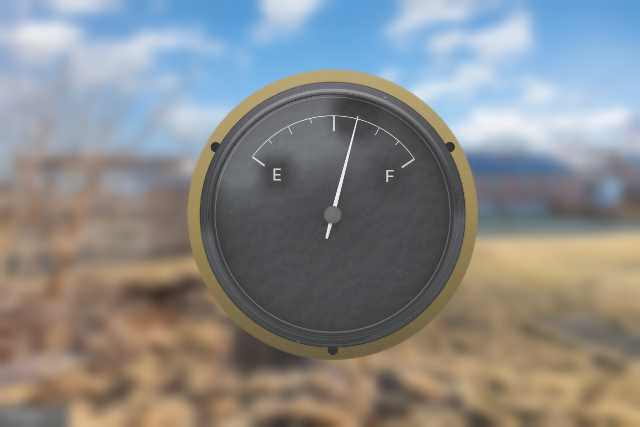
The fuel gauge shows value=0.625
